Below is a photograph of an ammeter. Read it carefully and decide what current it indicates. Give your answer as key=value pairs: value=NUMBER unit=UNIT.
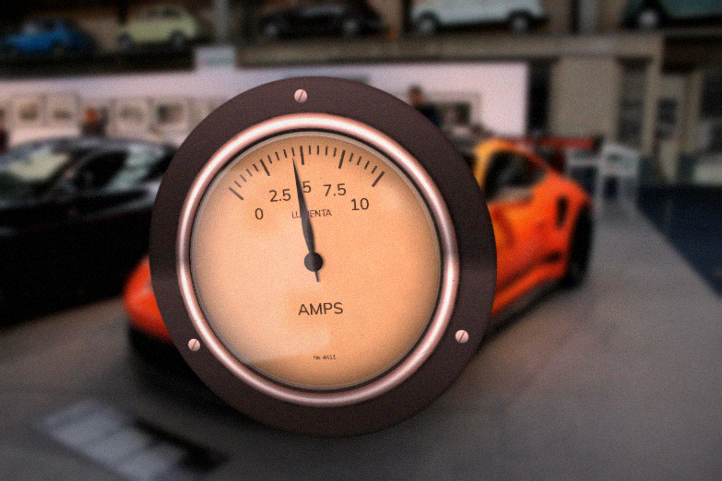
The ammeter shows value=4.5 unit=A
